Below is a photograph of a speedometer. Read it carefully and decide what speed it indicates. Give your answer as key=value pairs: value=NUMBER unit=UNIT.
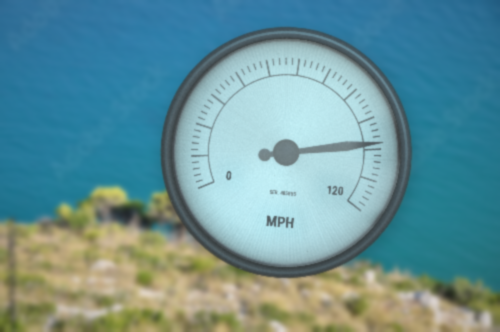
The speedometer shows value=98 unit=mph
